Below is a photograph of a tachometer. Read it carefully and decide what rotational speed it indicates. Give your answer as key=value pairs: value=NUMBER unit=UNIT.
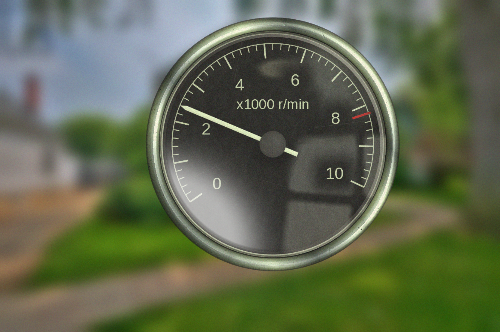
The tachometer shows value=2400 unit=rpm
